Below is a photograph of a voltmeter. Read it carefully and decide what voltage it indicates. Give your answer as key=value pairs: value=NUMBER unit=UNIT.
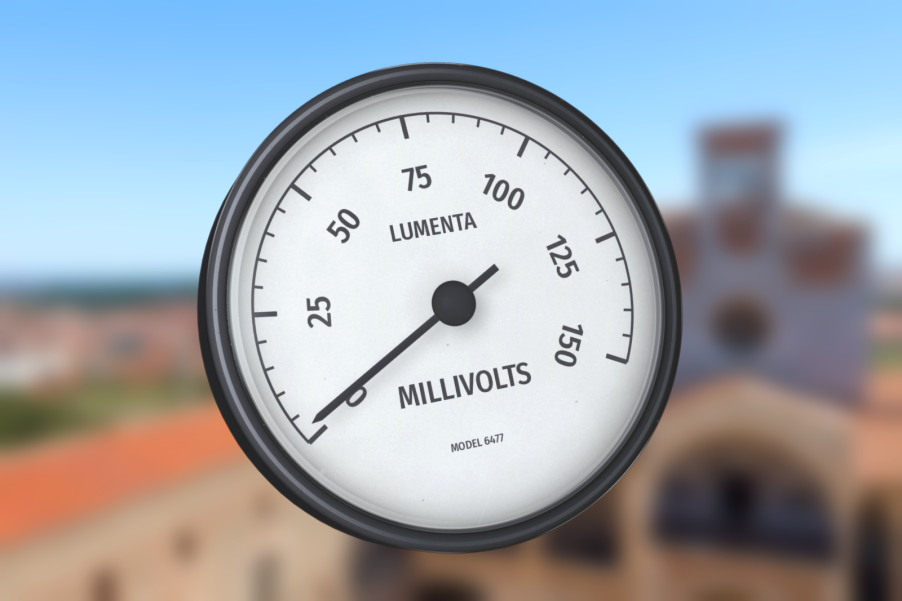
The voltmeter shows value=2.5 unit=mV
